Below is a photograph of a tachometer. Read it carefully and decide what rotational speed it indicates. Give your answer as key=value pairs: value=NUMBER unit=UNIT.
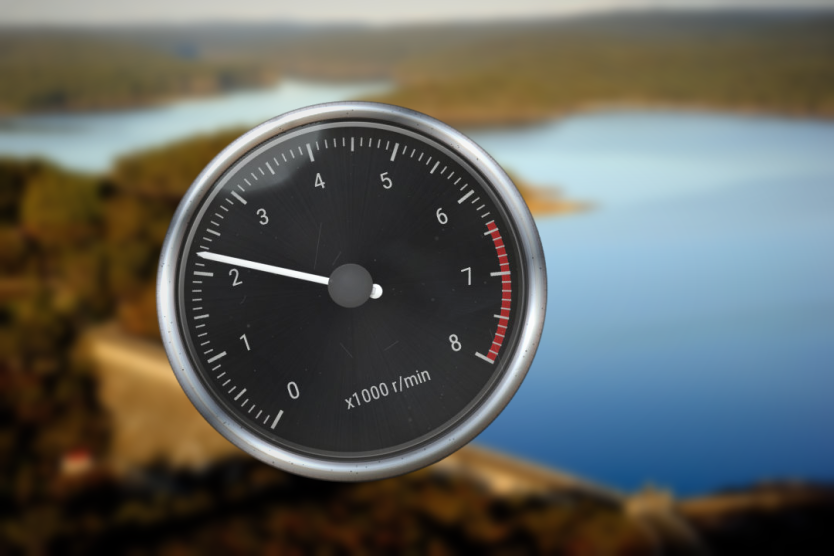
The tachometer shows value=2200 unit=rpm
